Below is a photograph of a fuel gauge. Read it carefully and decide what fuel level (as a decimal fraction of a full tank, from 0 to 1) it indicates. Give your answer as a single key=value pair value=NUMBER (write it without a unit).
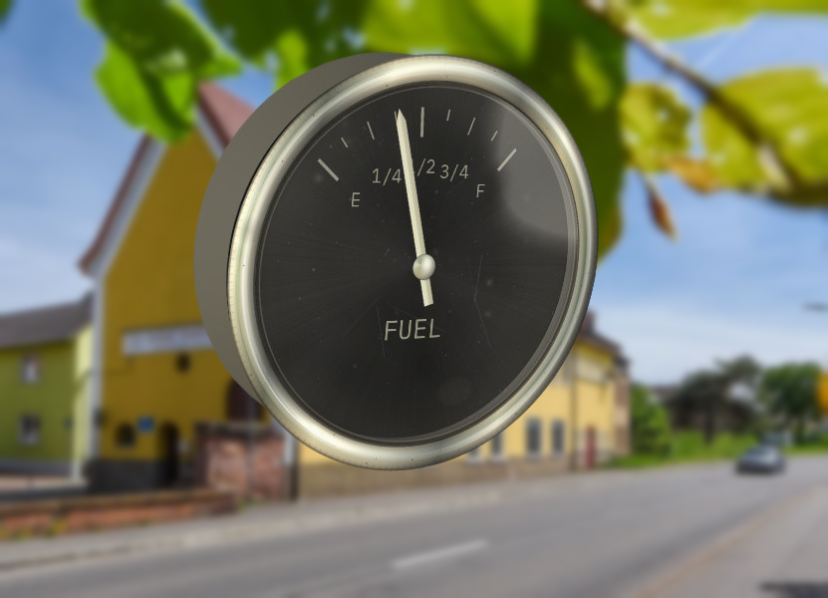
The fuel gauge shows value=0.375
